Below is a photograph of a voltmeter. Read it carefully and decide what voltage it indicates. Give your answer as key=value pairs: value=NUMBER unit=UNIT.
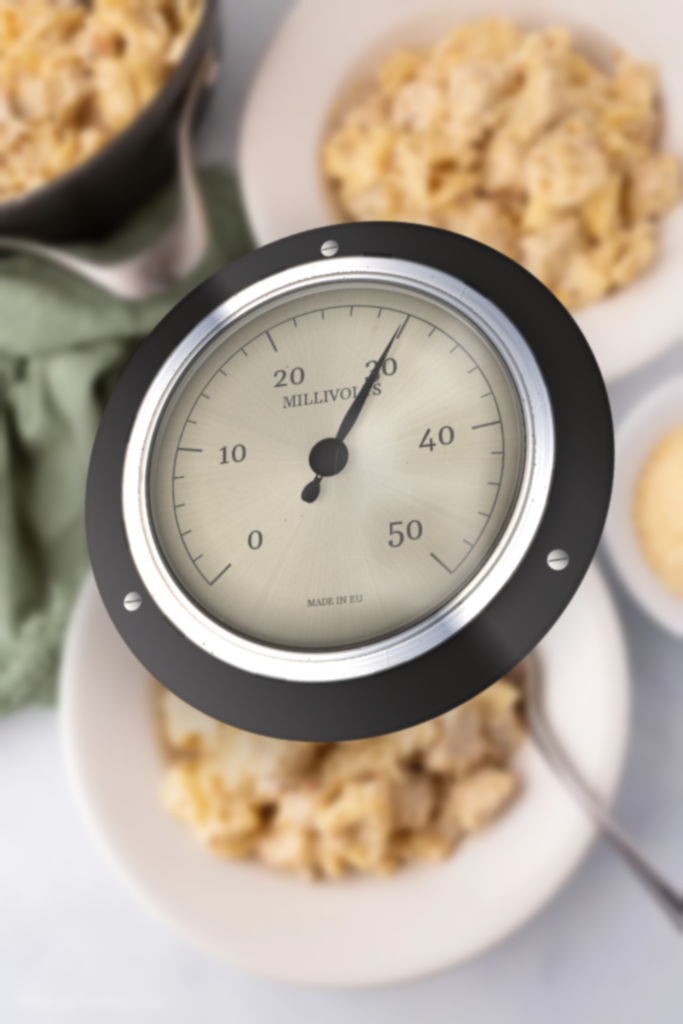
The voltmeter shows value=30 unit=mV
